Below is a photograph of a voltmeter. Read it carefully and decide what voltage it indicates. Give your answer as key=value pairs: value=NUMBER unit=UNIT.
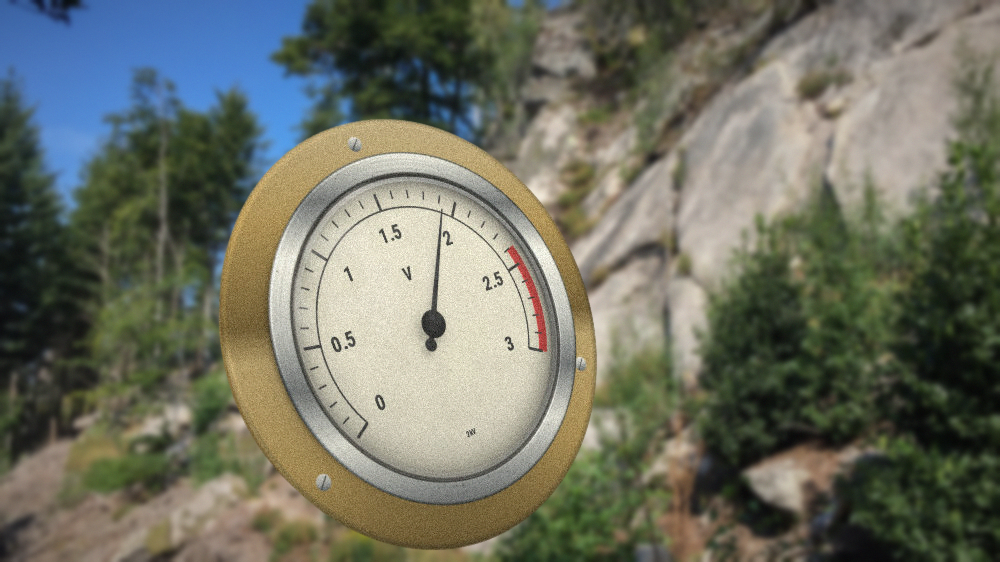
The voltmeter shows value=1.9 unit=V
